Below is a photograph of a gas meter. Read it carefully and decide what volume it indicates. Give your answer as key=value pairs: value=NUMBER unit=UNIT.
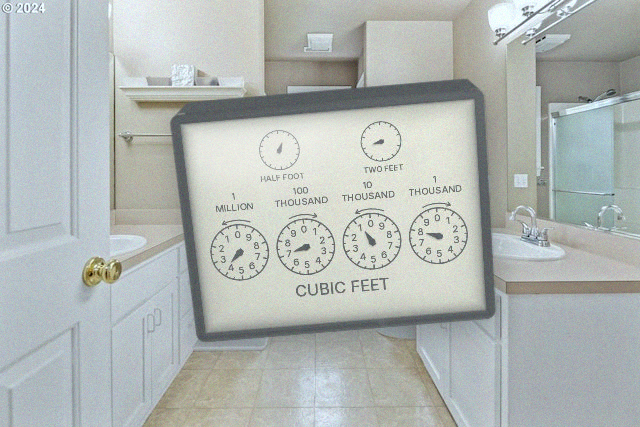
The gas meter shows value=370800 unit=ft³
